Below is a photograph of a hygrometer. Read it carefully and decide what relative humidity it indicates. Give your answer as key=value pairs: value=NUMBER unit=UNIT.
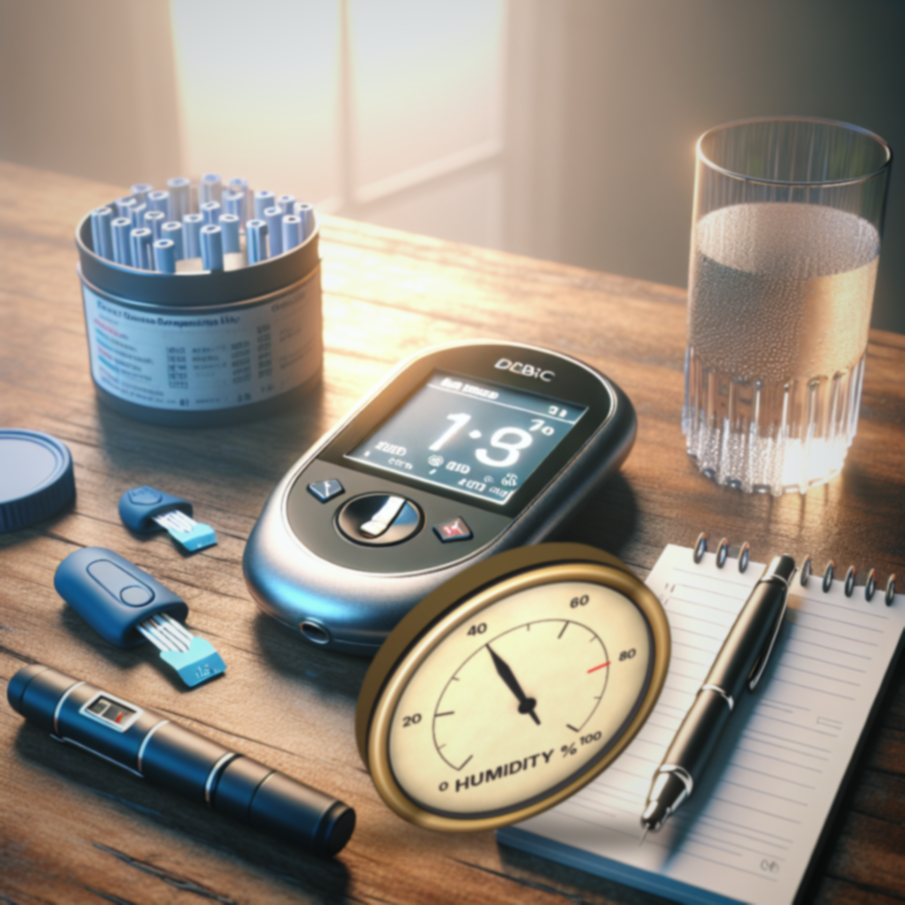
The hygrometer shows value=40 unit=%
